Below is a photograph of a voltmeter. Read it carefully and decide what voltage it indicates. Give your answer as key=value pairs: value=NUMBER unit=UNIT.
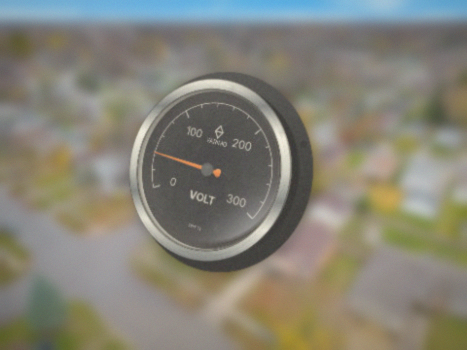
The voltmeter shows value=40 unit=V
